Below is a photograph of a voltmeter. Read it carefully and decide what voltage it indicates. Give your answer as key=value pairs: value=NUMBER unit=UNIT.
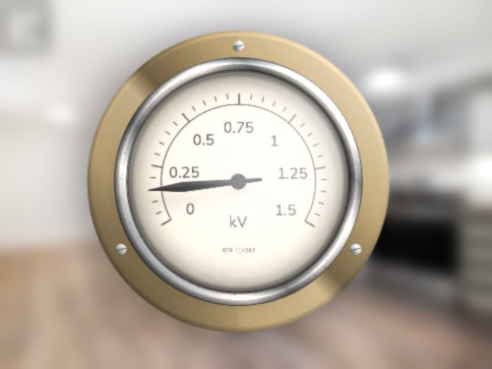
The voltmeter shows value=0.15 unit=kV
